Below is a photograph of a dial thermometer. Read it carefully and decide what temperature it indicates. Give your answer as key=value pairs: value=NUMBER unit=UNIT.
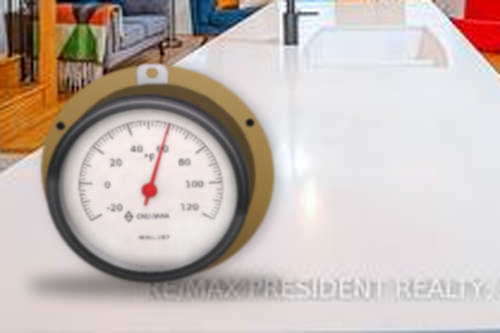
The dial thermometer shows value=60 unit=°F
